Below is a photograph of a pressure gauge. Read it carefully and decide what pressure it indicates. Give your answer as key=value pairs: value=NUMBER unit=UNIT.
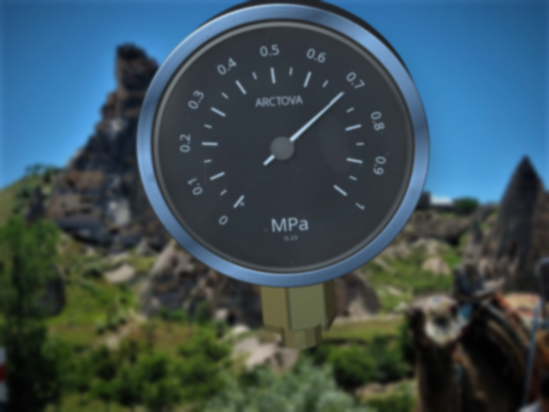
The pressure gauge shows value=0.7 unit=MPa
